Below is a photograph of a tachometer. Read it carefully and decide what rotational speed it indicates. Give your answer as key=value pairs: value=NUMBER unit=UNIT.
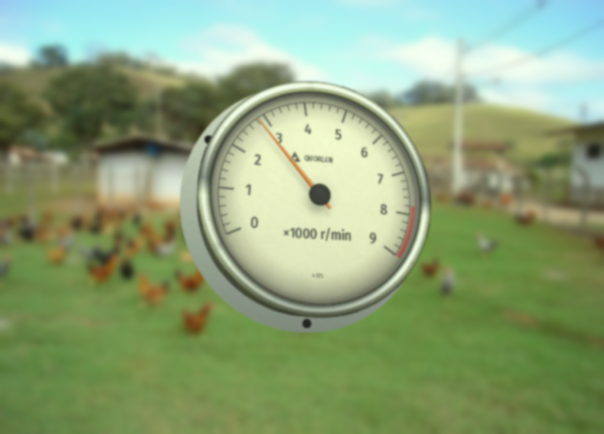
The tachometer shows value=2800 unit=rpm
